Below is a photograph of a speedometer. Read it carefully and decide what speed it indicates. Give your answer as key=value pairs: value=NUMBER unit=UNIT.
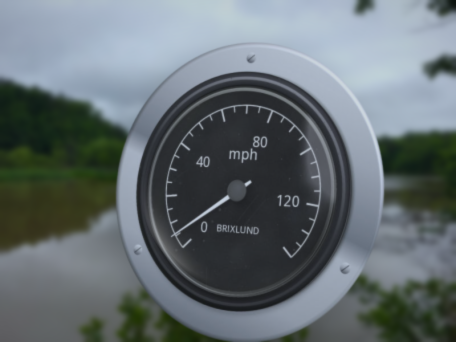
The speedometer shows value=5 unit=mph
